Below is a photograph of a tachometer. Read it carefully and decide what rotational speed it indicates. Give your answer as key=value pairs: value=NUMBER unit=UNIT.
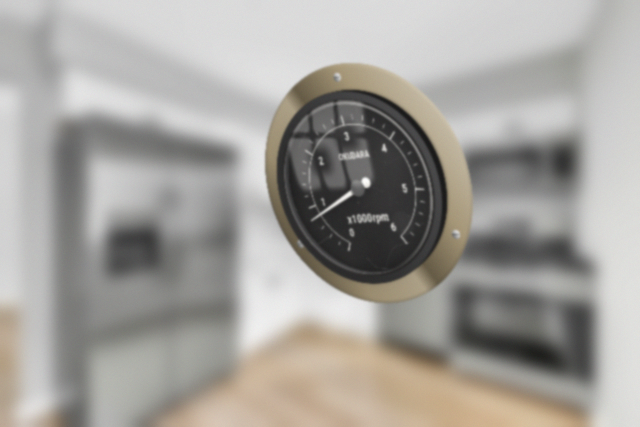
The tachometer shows value=800 unit=rpm
